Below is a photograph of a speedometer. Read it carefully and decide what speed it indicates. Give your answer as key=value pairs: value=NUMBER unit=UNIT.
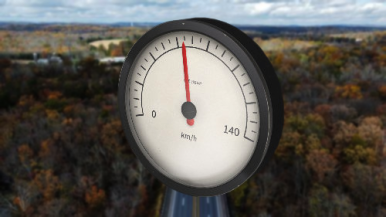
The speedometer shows value=65 unit=km/h
